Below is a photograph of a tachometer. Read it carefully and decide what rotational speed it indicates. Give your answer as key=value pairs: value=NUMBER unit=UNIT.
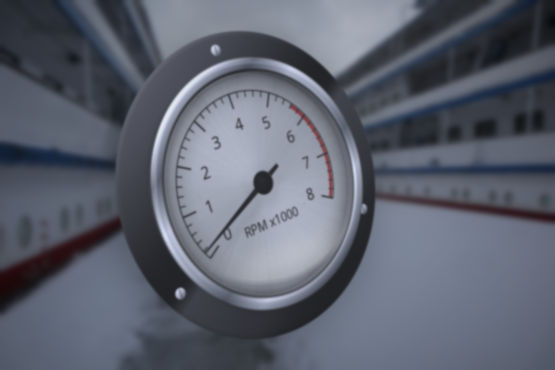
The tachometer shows value=200 unit=rpm
